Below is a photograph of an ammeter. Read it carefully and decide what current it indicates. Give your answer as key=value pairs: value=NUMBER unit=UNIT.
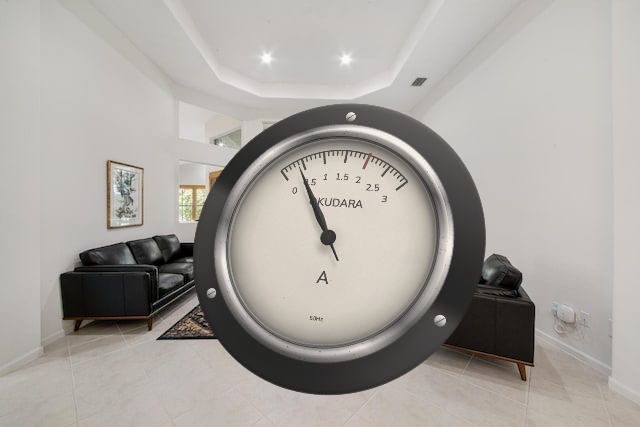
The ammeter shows value=0.4 unit=A
